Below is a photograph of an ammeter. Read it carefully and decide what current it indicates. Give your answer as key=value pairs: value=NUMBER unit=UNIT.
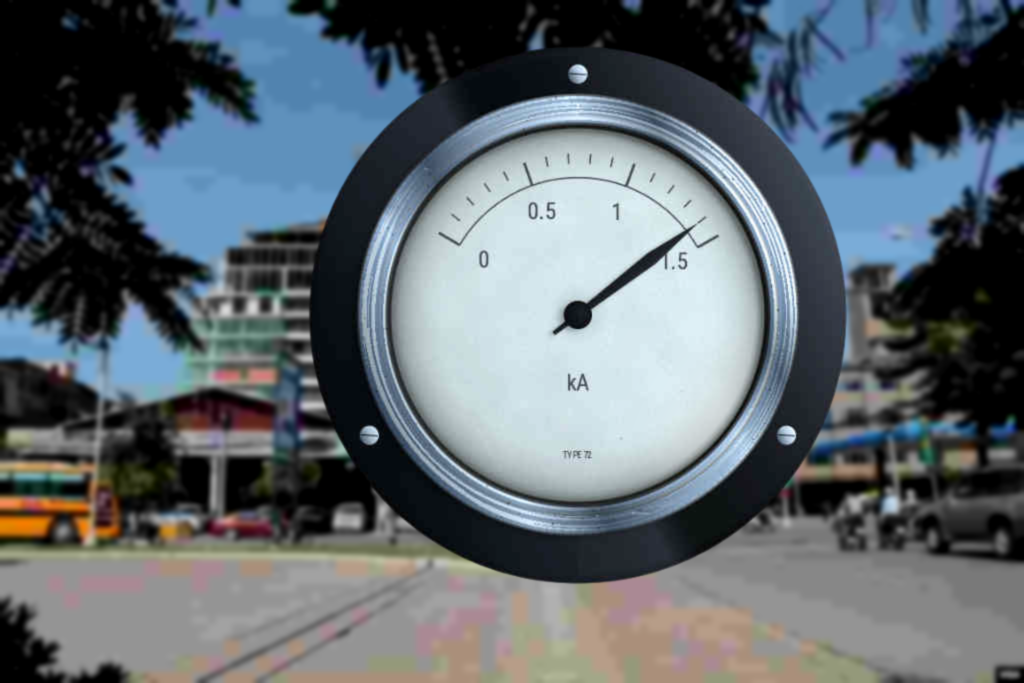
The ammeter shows value=1.4 unit=kA
